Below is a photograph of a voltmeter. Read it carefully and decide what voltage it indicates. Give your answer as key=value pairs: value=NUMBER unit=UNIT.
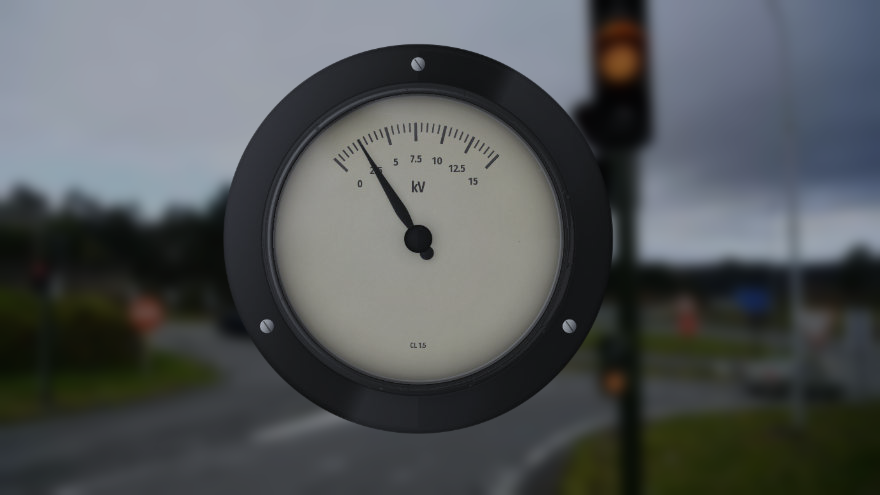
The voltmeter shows value=2.5 unit=kV
